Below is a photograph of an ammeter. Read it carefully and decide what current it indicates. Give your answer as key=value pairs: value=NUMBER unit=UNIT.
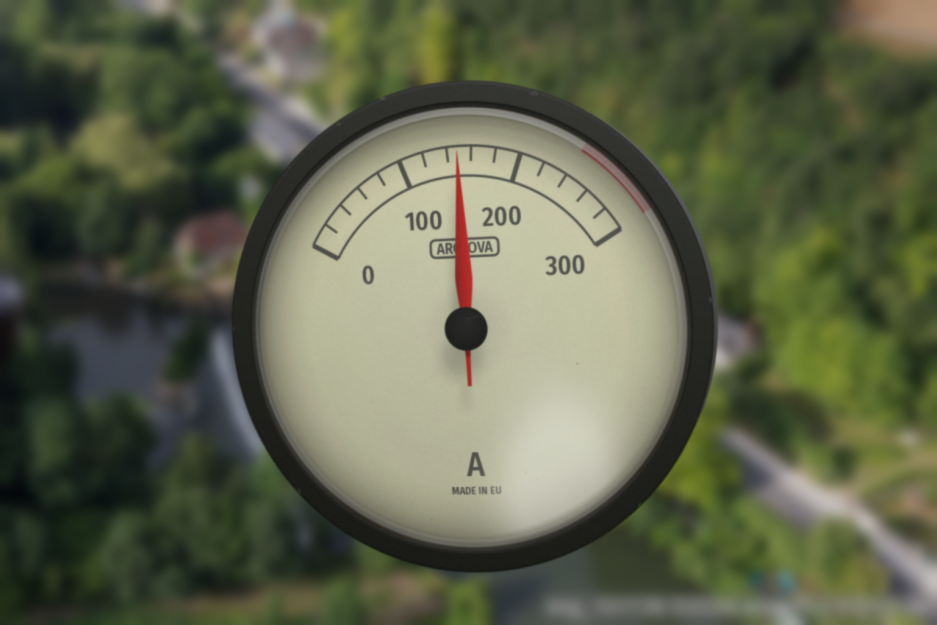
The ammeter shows value=150 unit=A
